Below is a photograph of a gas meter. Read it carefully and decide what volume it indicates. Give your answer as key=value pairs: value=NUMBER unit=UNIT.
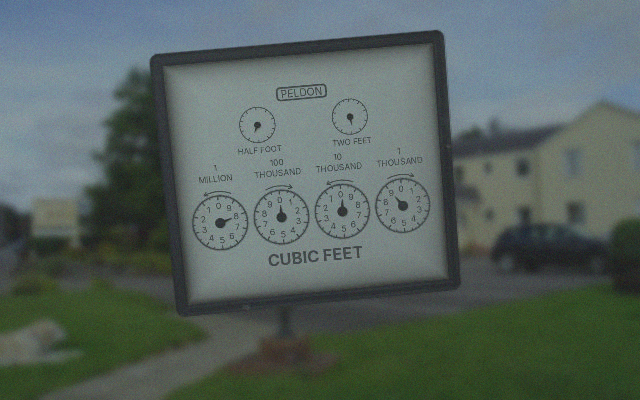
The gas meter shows value=799900 unit=ft³
